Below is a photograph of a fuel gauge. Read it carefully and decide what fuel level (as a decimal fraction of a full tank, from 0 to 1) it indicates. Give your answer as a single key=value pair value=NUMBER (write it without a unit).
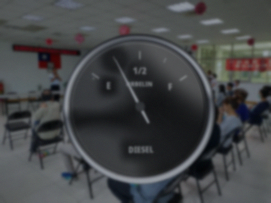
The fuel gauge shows value=0.25
